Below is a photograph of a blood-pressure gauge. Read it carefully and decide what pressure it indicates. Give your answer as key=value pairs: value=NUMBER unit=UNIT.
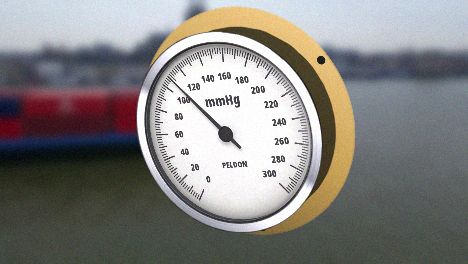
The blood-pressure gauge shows value=110 unit=mmHg
